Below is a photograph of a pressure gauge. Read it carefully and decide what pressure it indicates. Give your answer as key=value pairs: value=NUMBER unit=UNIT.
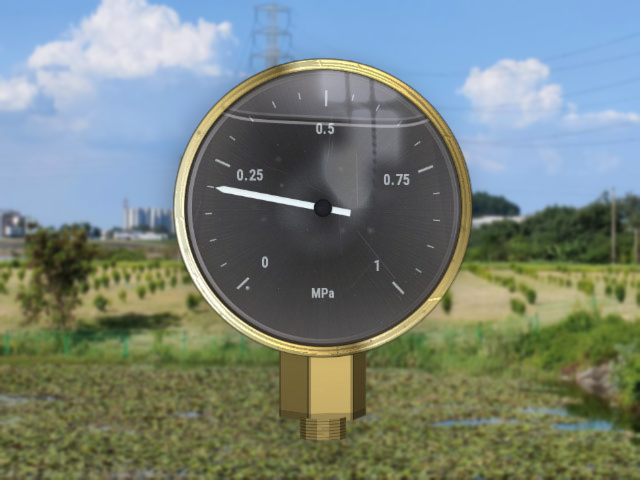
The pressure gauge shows value=0.2 unit=MPa
